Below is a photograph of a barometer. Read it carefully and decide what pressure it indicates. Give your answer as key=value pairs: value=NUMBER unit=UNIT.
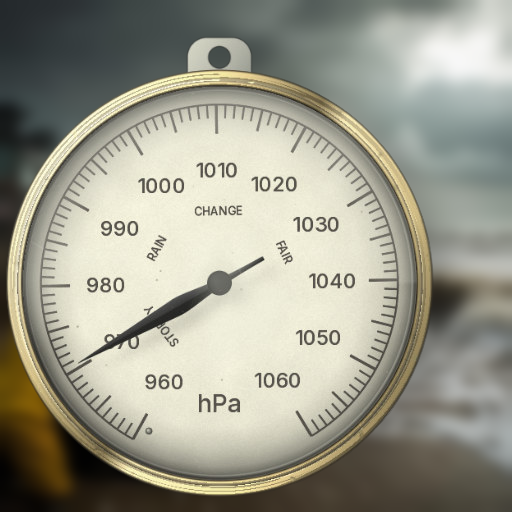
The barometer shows value=970.5 unit=hPa
